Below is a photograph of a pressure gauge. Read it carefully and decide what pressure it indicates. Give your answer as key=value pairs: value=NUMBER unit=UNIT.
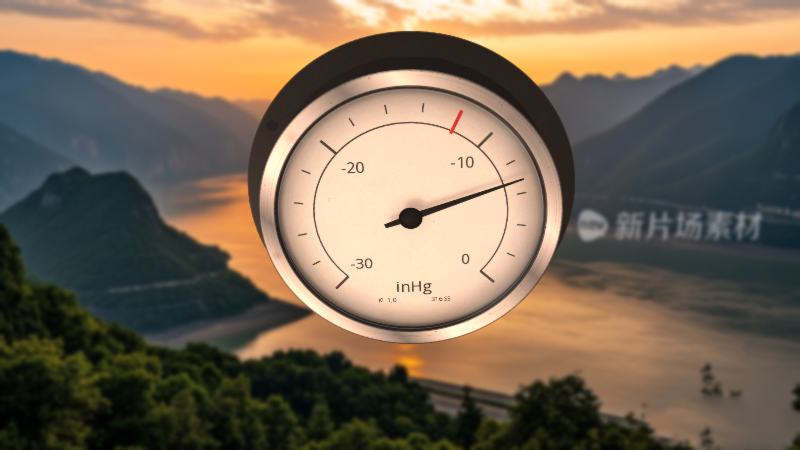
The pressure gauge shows value=-7 unit=inHg
